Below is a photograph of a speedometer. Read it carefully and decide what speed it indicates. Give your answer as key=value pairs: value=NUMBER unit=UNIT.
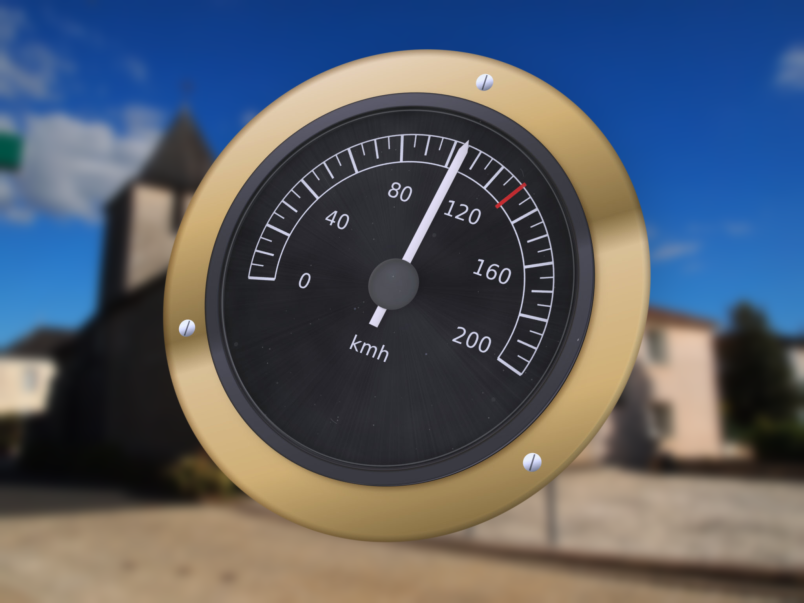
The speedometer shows value=105 unit=km/h
